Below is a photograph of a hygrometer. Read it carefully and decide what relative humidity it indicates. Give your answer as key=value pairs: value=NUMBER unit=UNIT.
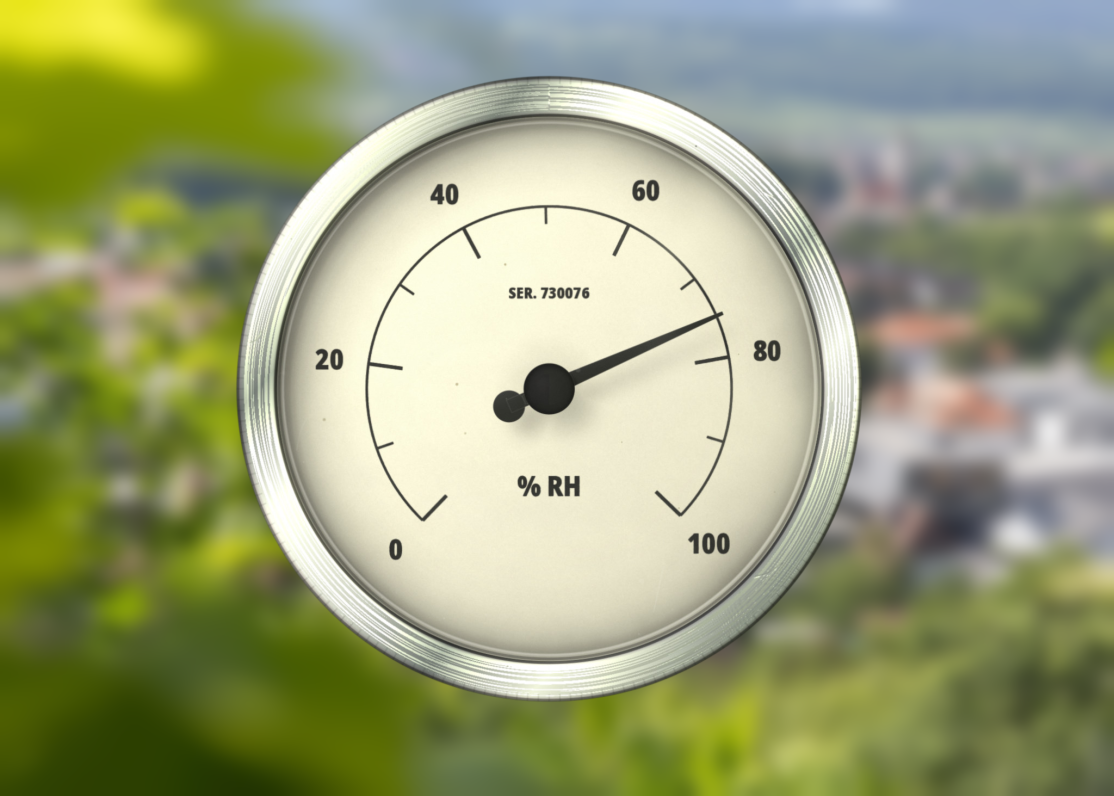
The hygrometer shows value=75 unit=%
